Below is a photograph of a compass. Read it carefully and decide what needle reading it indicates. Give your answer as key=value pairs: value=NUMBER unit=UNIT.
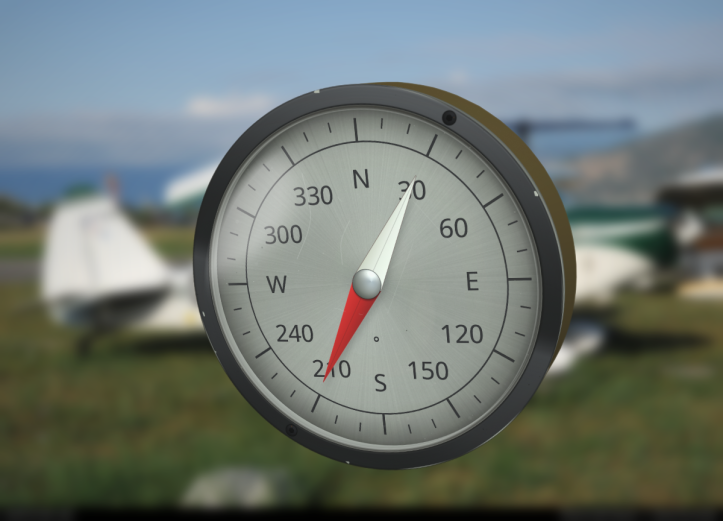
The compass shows value=210 unit=°
